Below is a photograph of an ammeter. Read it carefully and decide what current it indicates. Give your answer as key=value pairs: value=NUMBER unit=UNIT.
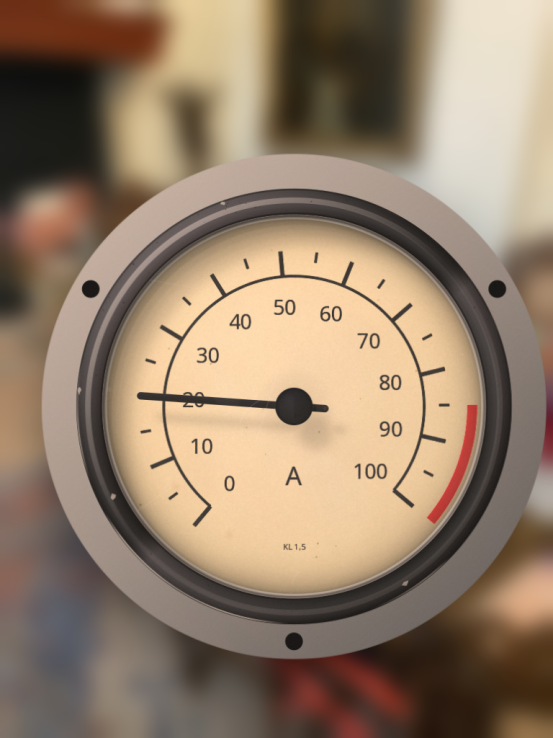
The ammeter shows value=20 unit=A
